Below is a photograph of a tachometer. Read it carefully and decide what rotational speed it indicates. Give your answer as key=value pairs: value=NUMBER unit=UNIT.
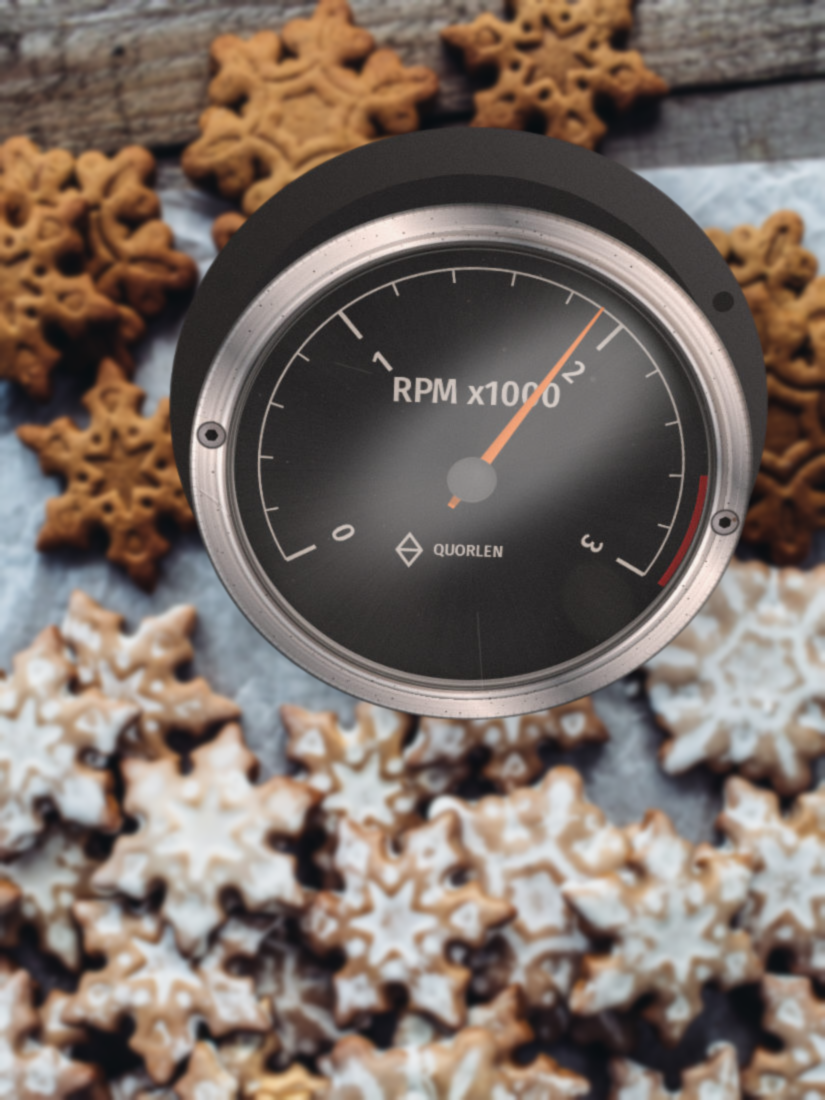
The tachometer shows value=1900 unit=rpm
